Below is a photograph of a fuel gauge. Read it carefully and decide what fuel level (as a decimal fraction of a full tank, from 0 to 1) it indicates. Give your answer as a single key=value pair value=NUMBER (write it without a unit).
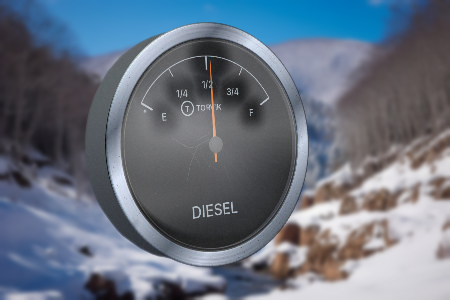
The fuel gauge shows value=0.5
